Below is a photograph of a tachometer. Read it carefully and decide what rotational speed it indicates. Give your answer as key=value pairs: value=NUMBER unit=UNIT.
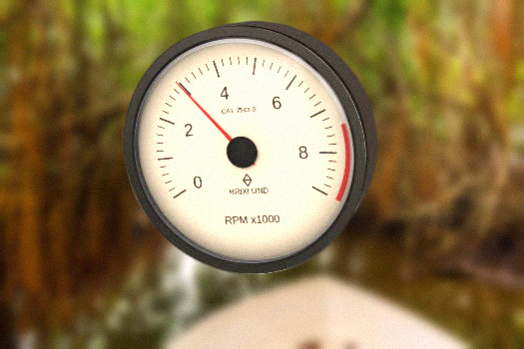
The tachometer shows value=3000 unit=rpm
